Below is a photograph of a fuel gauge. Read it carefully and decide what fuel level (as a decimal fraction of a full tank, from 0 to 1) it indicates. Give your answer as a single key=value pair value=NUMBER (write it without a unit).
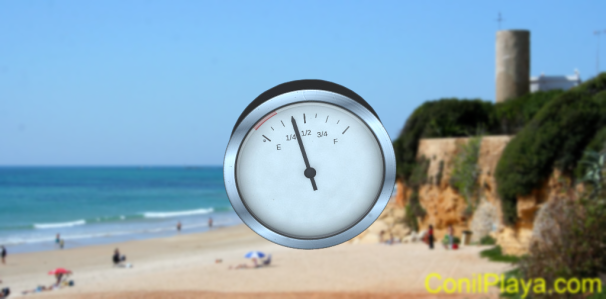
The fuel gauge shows value=0.375
